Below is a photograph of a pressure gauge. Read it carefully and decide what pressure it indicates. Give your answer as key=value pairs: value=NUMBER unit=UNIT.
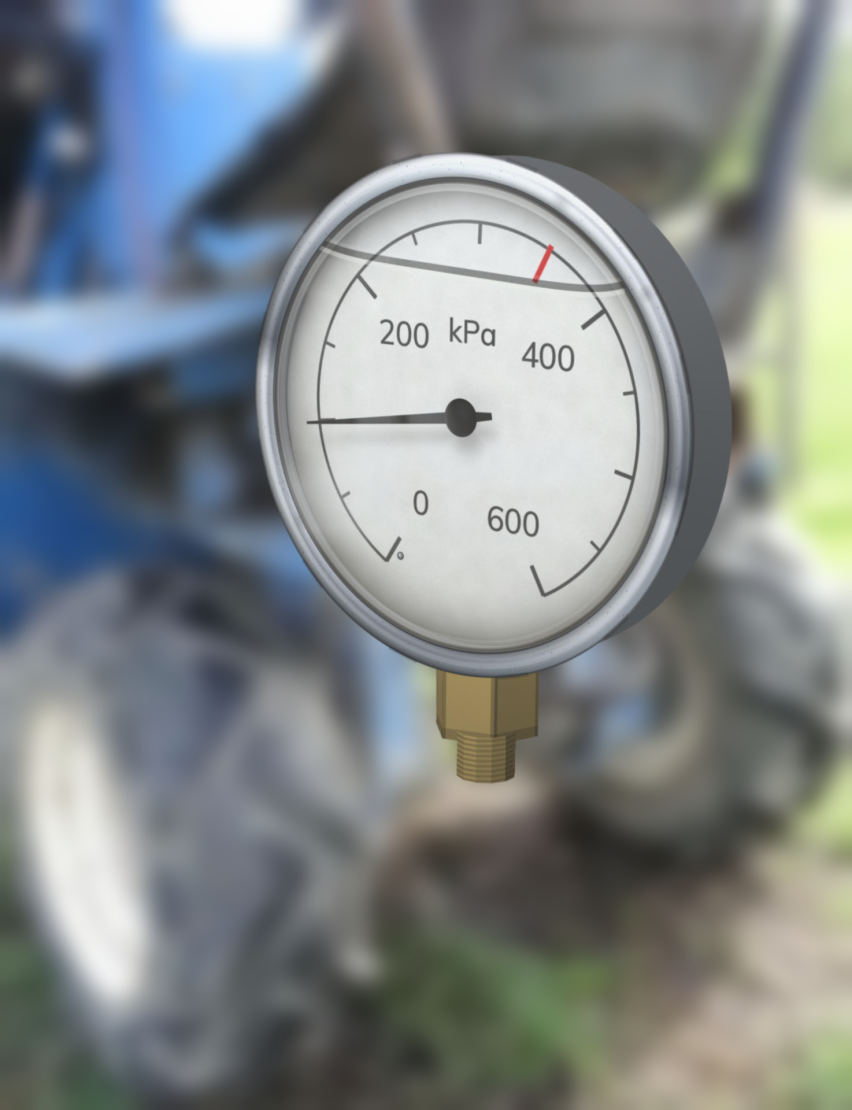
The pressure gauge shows value=100 unit=kPa
